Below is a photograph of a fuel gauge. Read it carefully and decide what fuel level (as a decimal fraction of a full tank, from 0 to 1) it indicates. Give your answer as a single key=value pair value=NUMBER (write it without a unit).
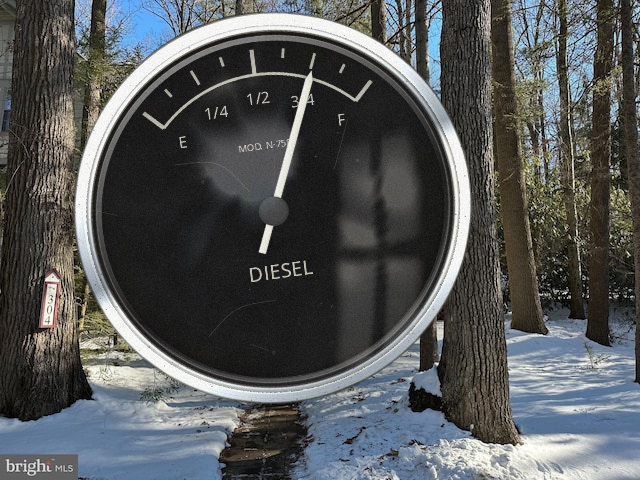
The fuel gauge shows value=0.75
